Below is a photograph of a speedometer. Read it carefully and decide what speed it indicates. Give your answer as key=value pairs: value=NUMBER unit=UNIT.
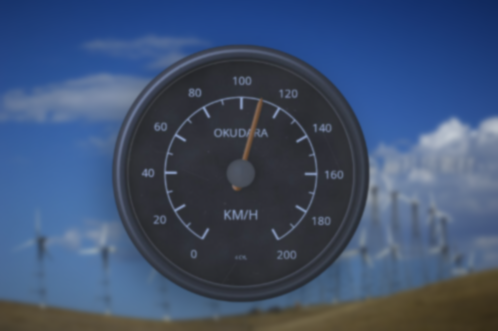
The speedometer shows value=110 unit=km/h
